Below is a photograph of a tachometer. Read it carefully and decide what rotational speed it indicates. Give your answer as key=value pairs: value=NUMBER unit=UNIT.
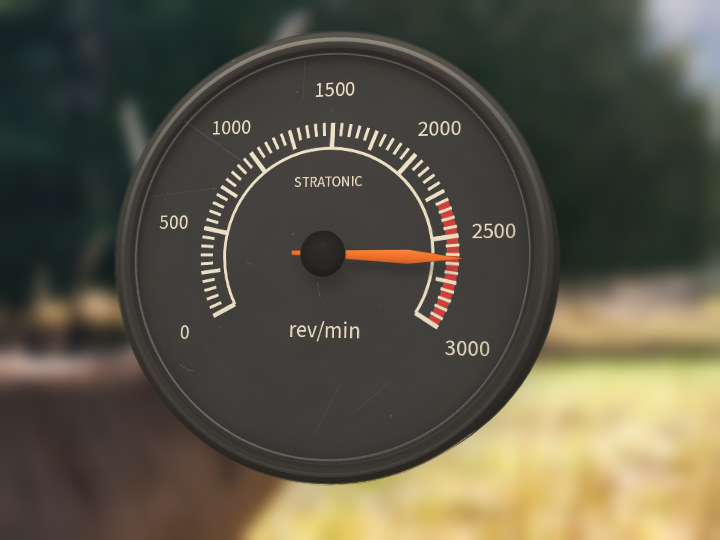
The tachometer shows value=2625 unit=rpm
